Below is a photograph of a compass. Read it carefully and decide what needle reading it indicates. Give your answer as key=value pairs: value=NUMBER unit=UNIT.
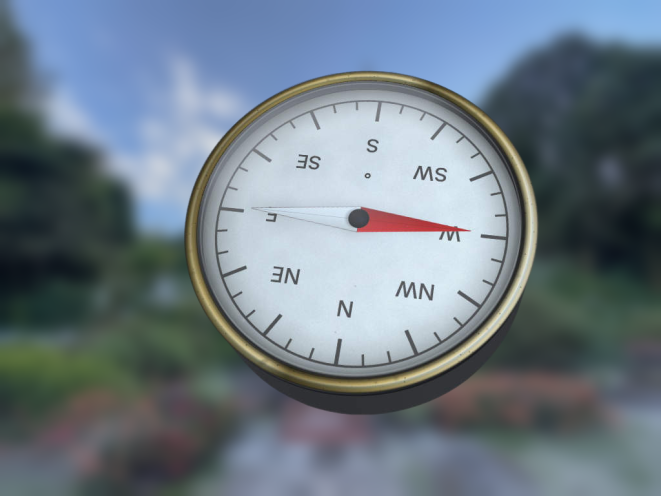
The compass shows value=270 unit=°
